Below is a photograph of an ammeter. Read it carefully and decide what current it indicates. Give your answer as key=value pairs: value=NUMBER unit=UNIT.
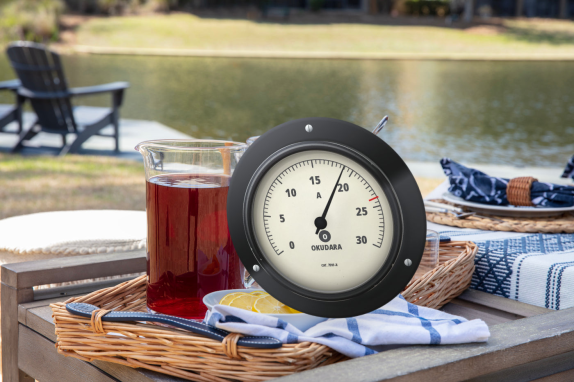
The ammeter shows value=19 unit=A
